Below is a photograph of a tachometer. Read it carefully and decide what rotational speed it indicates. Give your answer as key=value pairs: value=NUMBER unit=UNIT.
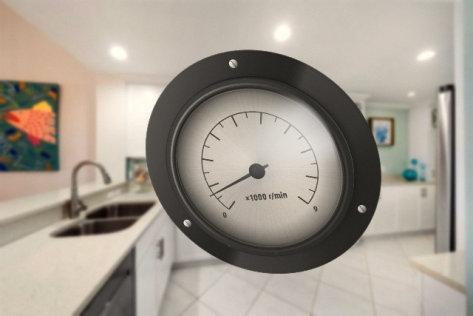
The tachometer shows value=750 unit=rpm
